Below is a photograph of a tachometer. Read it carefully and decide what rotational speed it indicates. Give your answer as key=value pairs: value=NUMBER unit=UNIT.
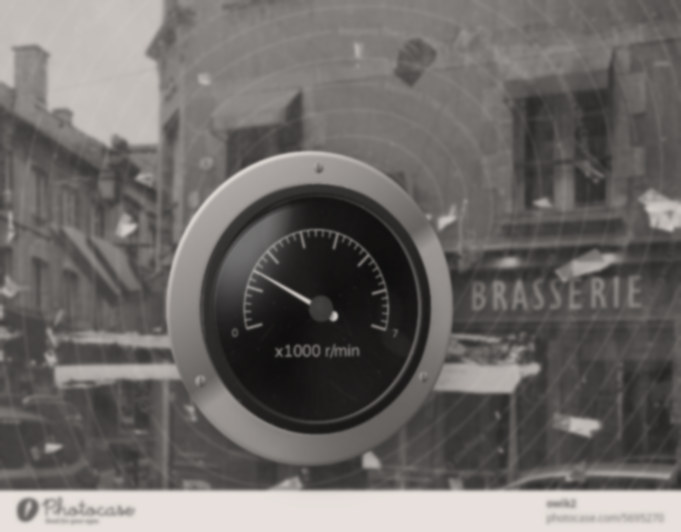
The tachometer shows value=1400 unit=rpm
